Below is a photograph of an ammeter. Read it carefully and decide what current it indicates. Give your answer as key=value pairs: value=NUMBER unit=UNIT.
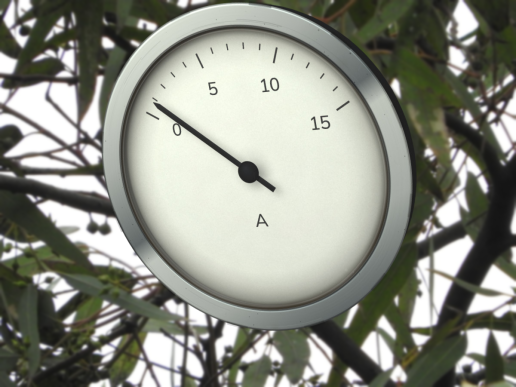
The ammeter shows value=1 unit=A
